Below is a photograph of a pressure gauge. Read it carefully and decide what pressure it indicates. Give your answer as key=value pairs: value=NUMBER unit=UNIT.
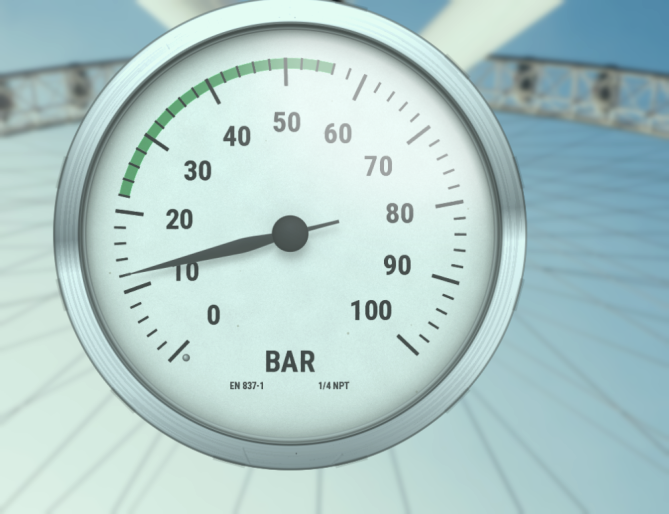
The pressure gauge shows value=12 unit=bar
